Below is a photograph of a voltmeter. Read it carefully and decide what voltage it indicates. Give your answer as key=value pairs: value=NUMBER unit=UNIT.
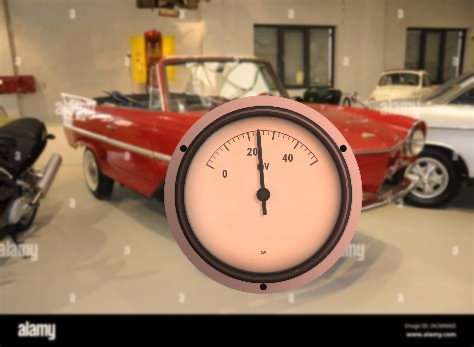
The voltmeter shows value=24 unit=mV
